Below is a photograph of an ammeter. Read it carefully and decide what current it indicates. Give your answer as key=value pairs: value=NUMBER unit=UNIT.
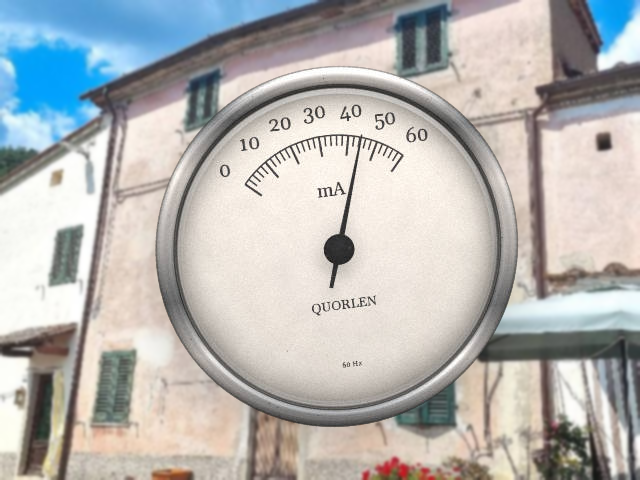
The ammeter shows value=44 unit=mA
